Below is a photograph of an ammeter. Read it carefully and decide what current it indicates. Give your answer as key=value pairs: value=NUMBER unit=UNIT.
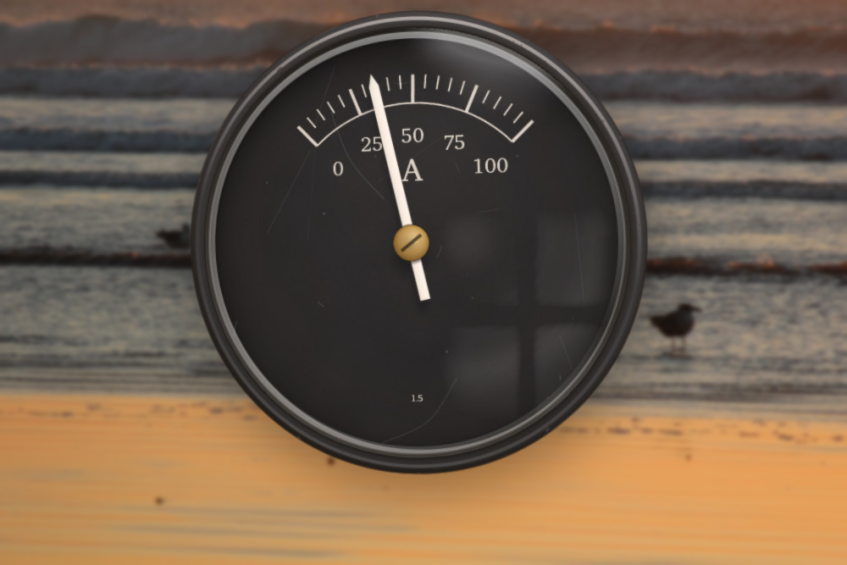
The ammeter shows value=35 unit=A
